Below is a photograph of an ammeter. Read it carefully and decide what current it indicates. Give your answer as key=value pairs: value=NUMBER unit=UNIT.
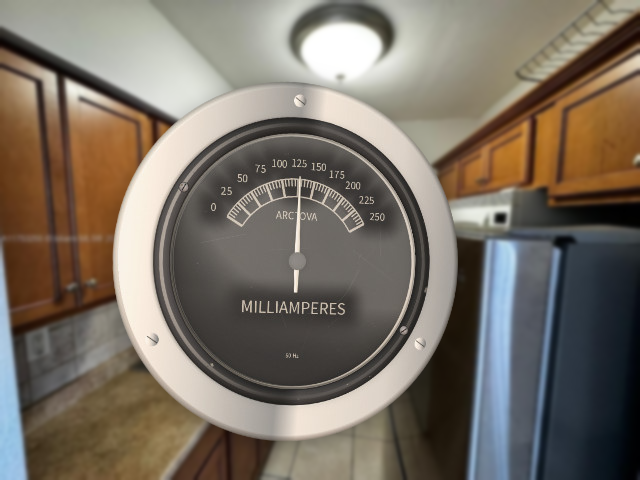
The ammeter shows value=125 unit=mA
